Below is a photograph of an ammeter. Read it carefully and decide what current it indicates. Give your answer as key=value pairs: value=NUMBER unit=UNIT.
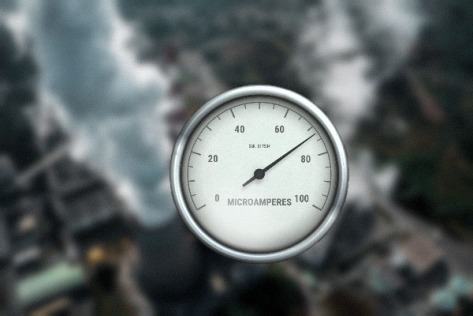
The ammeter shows value=72.5 unit=µA
